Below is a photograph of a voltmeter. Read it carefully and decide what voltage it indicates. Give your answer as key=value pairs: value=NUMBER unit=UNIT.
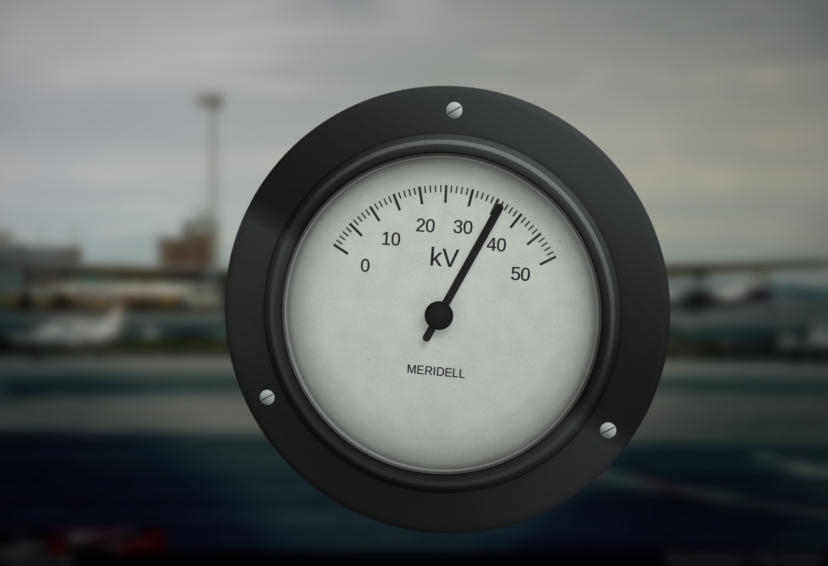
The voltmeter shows value=36 unit=kV
